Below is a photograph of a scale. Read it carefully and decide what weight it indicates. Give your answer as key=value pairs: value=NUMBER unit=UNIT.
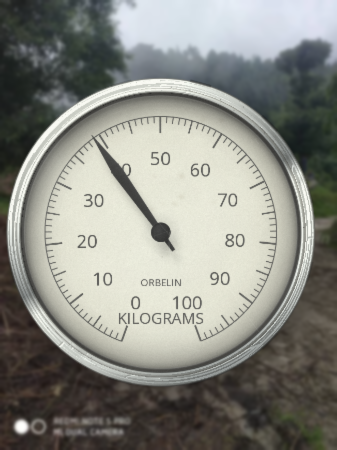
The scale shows value=39 unit=kg
